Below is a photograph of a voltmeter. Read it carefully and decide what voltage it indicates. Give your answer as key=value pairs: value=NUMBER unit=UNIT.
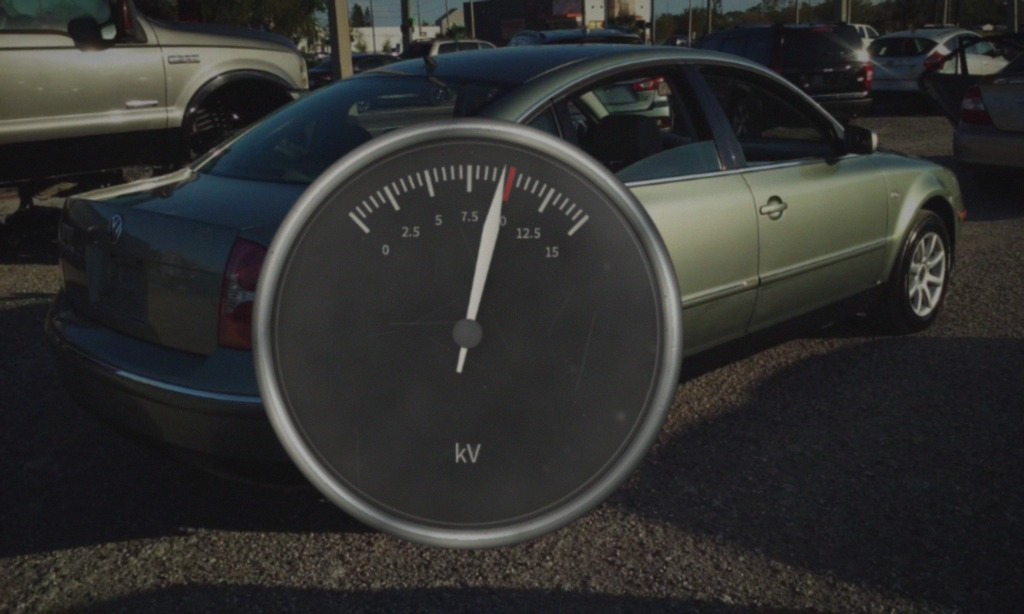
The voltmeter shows value=9.5 unit=kV
